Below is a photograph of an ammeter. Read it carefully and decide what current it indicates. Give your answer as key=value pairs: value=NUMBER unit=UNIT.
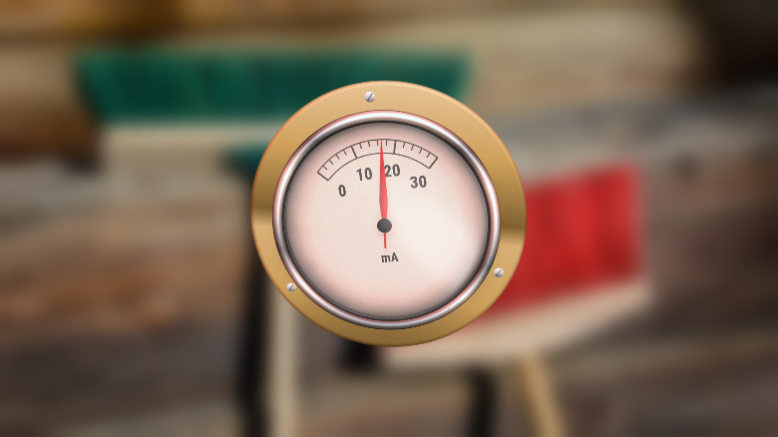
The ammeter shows value=17 unit=mA
